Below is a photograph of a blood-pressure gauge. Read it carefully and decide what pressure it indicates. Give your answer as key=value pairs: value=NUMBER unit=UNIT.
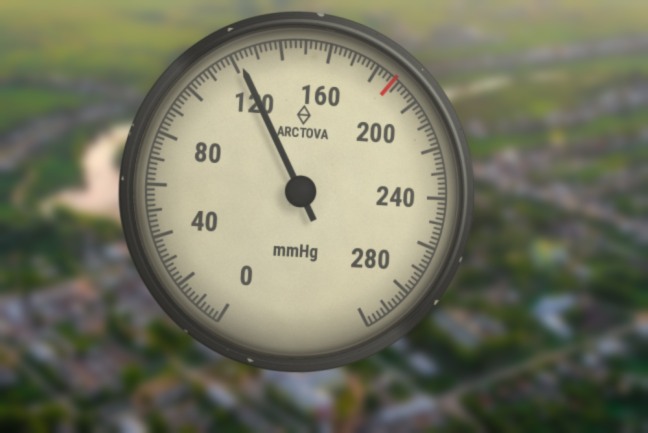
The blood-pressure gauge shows value=122 unit=mmHg
